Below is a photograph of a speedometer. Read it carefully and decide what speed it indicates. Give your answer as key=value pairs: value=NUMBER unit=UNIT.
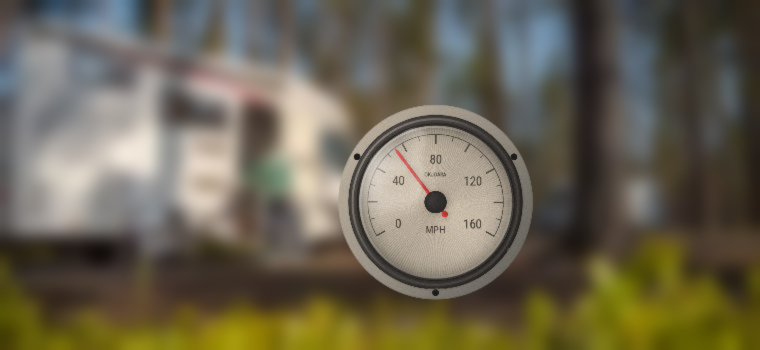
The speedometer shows value=55 unit=mph
